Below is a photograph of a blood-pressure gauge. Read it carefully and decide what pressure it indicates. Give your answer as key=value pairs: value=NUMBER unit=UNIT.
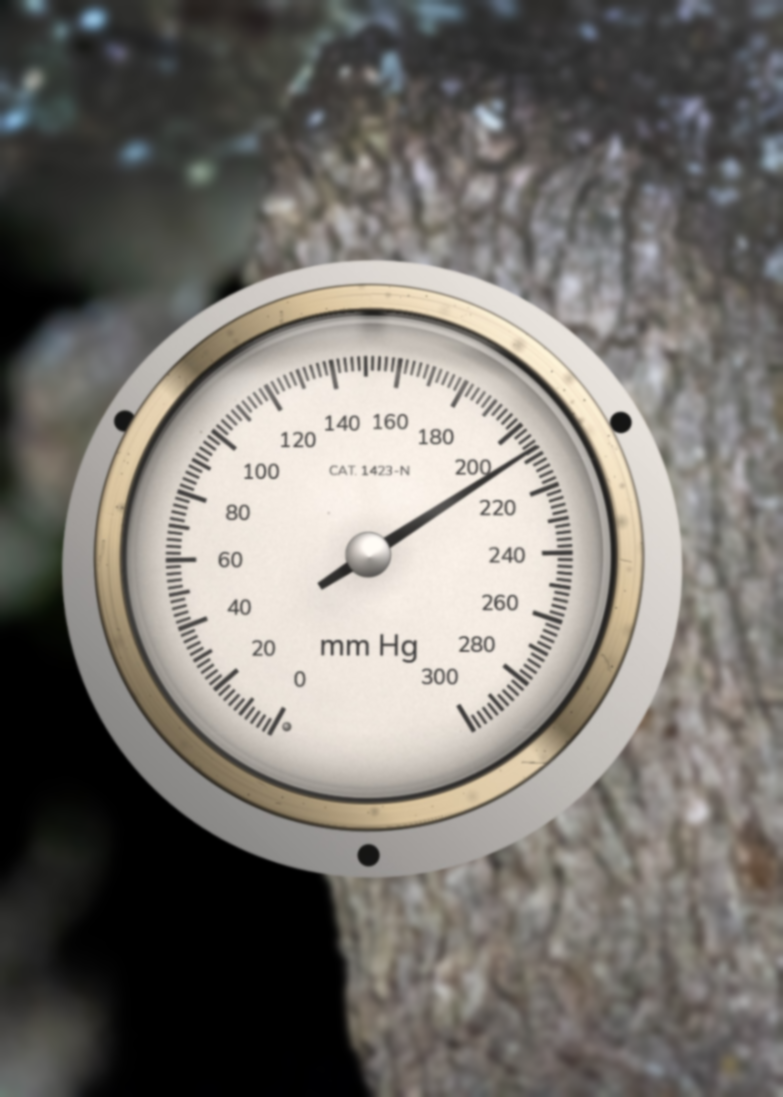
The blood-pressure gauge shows value=208 unit=mmHg
